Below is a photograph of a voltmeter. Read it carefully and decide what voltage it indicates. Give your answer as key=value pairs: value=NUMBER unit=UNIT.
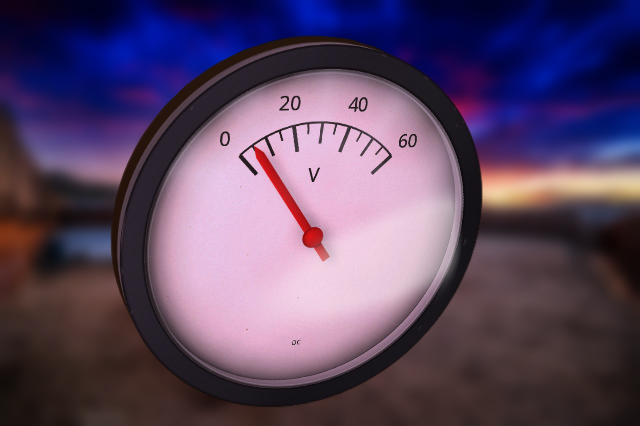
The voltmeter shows value=5 unit=V
